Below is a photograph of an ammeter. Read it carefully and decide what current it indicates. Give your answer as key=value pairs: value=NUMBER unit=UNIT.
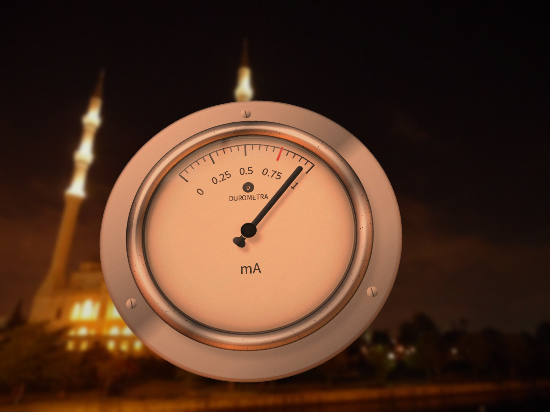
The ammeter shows value=0.95 unit=mA
